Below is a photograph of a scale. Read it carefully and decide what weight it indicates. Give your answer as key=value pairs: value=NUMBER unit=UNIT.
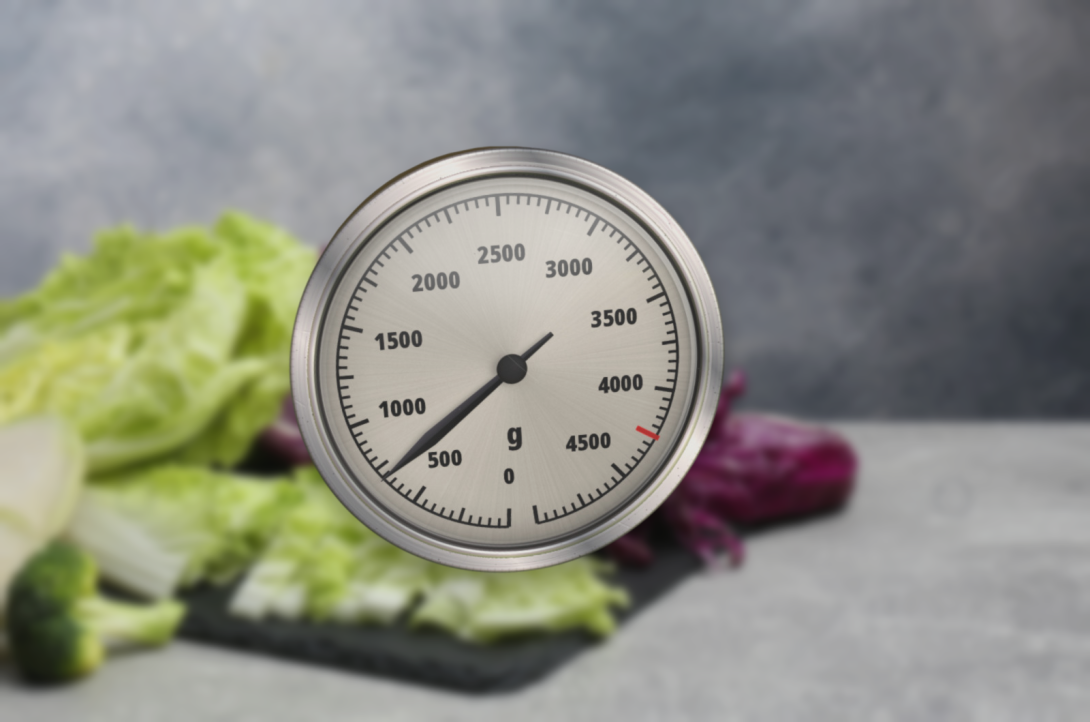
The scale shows value=700 unit=g
